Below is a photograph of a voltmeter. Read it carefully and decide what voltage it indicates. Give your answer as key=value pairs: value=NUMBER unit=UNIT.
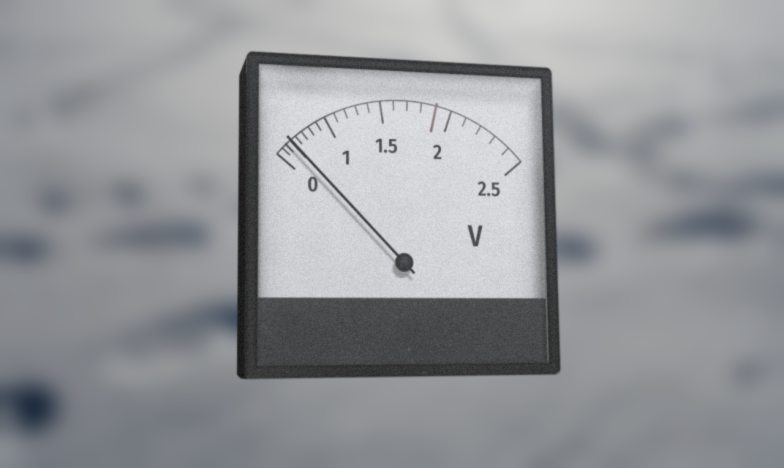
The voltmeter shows value=0.5 unit=V
